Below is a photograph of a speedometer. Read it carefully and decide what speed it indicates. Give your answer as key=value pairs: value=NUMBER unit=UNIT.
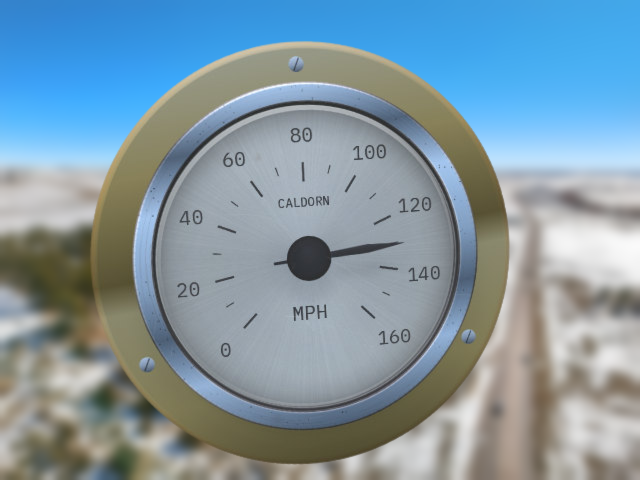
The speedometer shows value=130 unit=mph
